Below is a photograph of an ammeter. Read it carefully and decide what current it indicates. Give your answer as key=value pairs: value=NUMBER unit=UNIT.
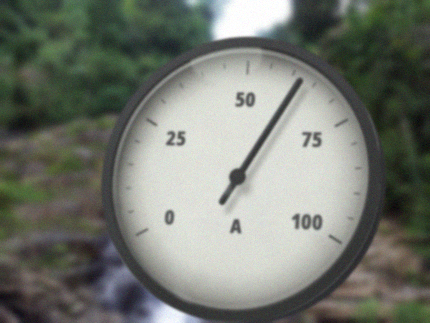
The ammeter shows value=62.5 unit=A
